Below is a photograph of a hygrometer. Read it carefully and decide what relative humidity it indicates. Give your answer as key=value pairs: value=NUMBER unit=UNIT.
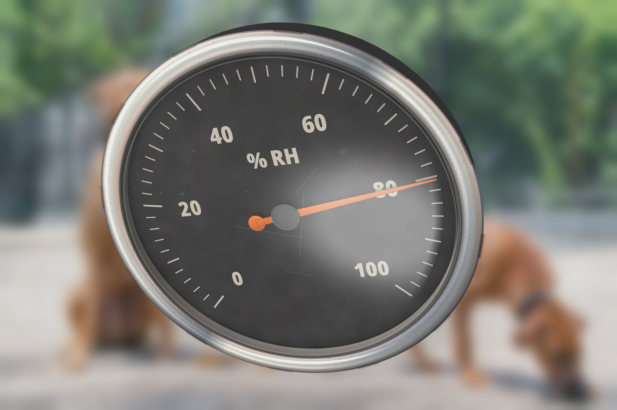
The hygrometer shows value=80 unit=%
